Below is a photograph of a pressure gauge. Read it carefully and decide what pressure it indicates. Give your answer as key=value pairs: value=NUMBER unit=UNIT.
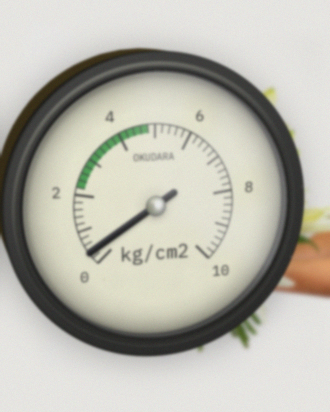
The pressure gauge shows value=0.4 unit=kg/cm²
